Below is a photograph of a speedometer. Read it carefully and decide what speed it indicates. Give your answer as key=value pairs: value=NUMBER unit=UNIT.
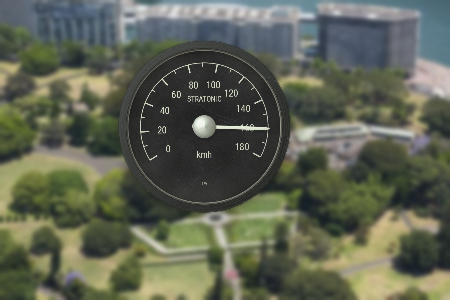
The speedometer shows value=160 unit=km/h
